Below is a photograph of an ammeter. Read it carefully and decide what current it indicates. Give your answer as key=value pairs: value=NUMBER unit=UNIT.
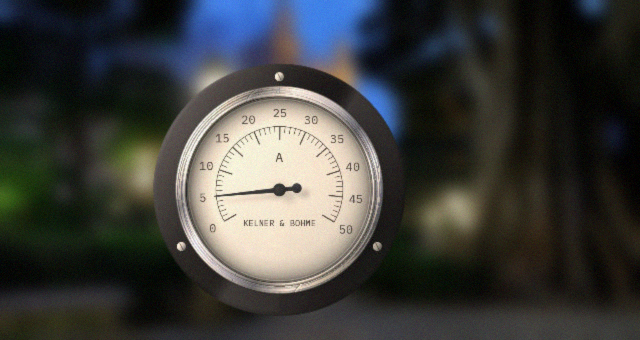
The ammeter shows value=5 unit=A
